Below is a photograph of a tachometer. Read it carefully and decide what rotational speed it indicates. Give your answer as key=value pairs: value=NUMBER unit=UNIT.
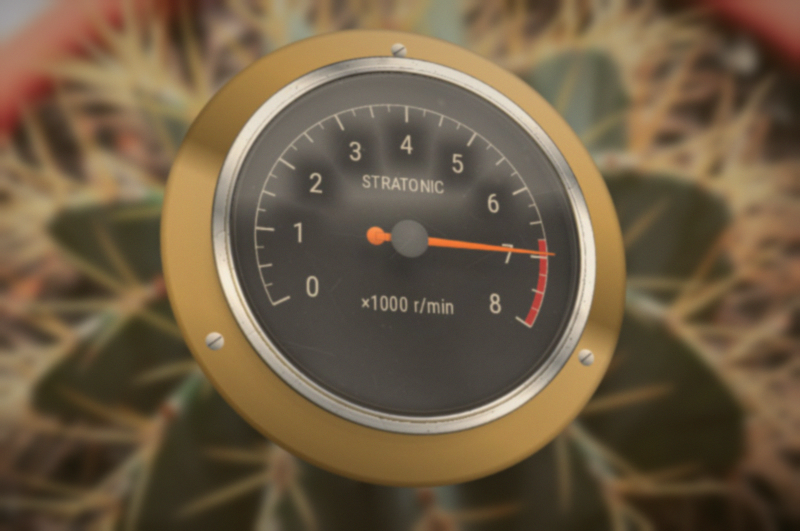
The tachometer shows value=7000 unit=rpm
